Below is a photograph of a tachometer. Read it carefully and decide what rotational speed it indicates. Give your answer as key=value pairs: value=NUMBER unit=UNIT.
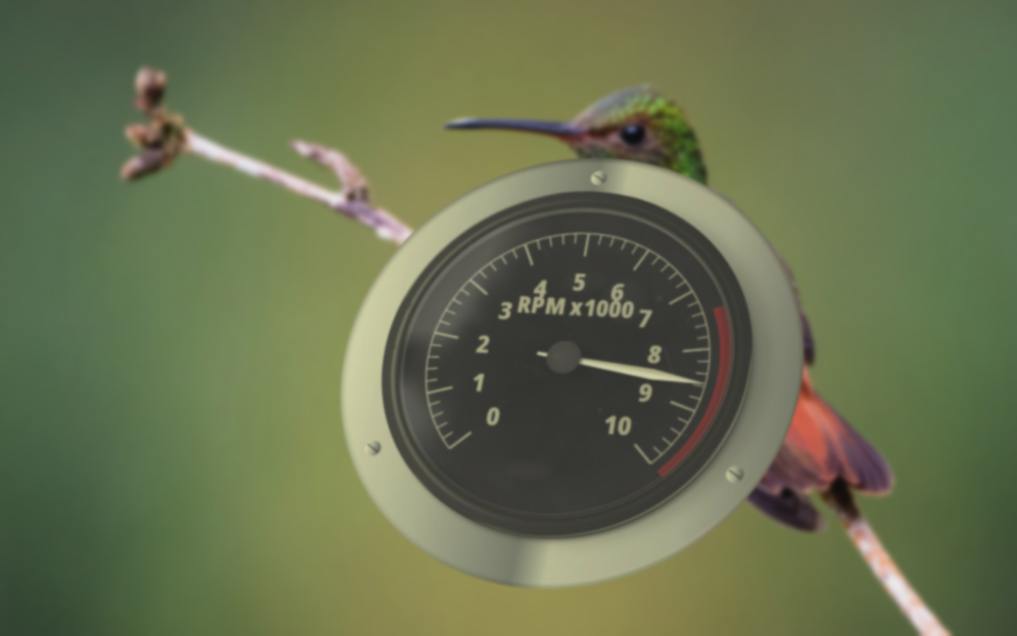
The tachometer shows value=8600 unit=rpm
